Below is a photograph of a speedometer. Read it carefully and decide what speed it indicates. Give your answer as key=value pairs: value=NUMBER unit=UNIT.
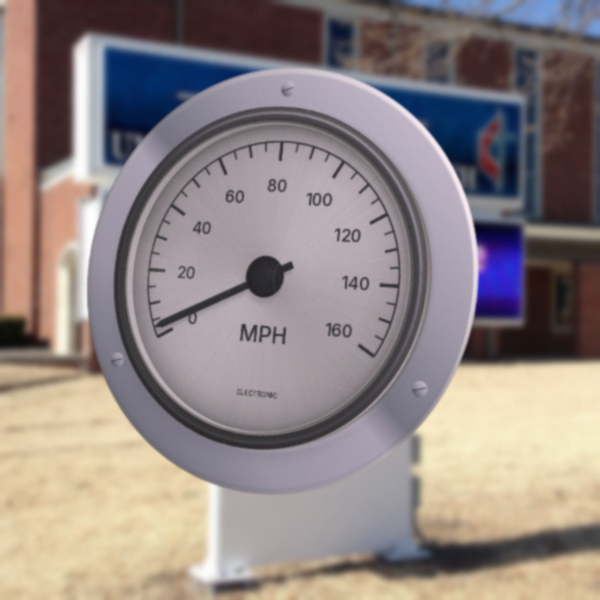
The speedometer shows value=2.5 unit=mph
